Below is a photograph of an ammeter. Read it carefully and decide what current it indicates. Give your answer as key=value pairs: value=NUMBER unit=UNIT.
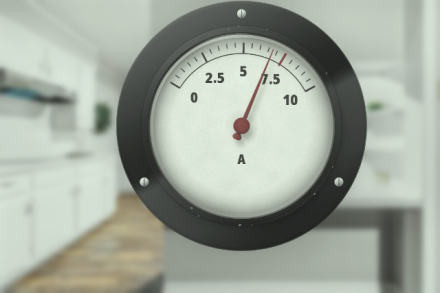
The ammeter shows value=6.75 unit=A
